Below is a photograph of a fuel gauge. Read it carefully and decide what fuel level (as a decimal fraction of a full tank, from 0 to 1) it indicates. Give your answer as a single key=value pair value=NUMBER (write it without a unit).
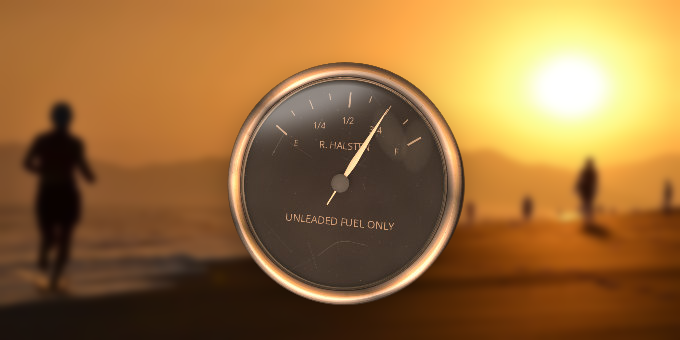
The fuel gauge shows value=0.75
